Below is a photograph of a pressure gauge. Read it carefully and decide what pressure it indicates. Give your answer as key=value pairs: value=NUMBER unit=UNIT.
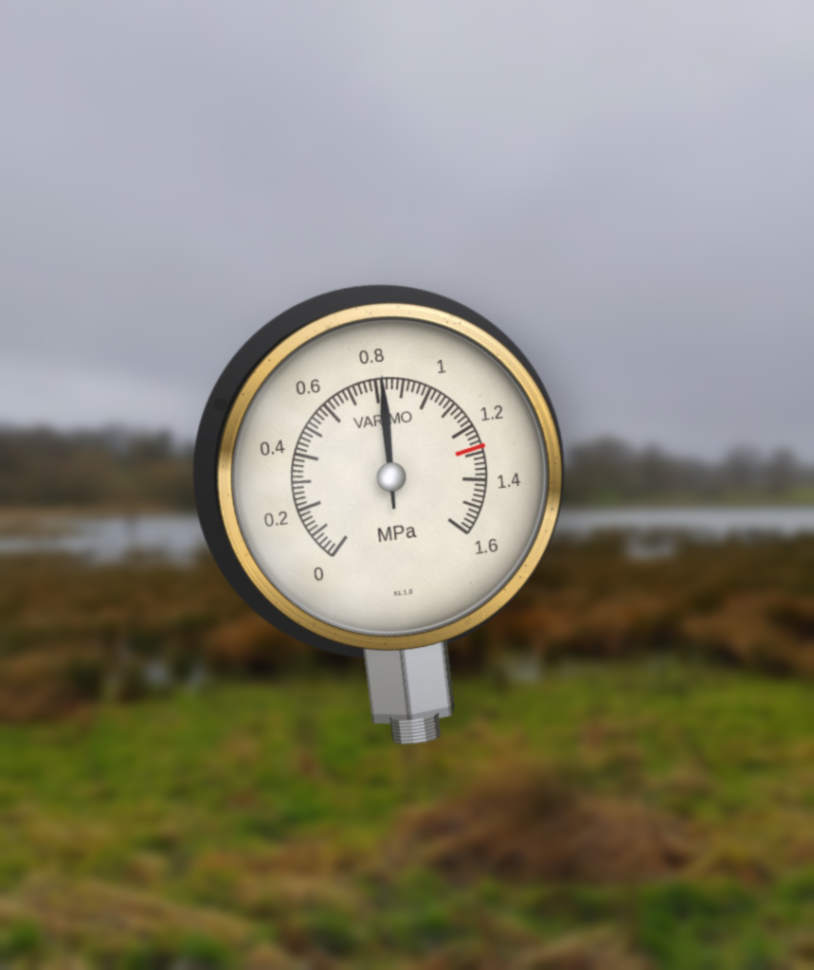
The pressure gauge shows value=0.82 unit=MPa
